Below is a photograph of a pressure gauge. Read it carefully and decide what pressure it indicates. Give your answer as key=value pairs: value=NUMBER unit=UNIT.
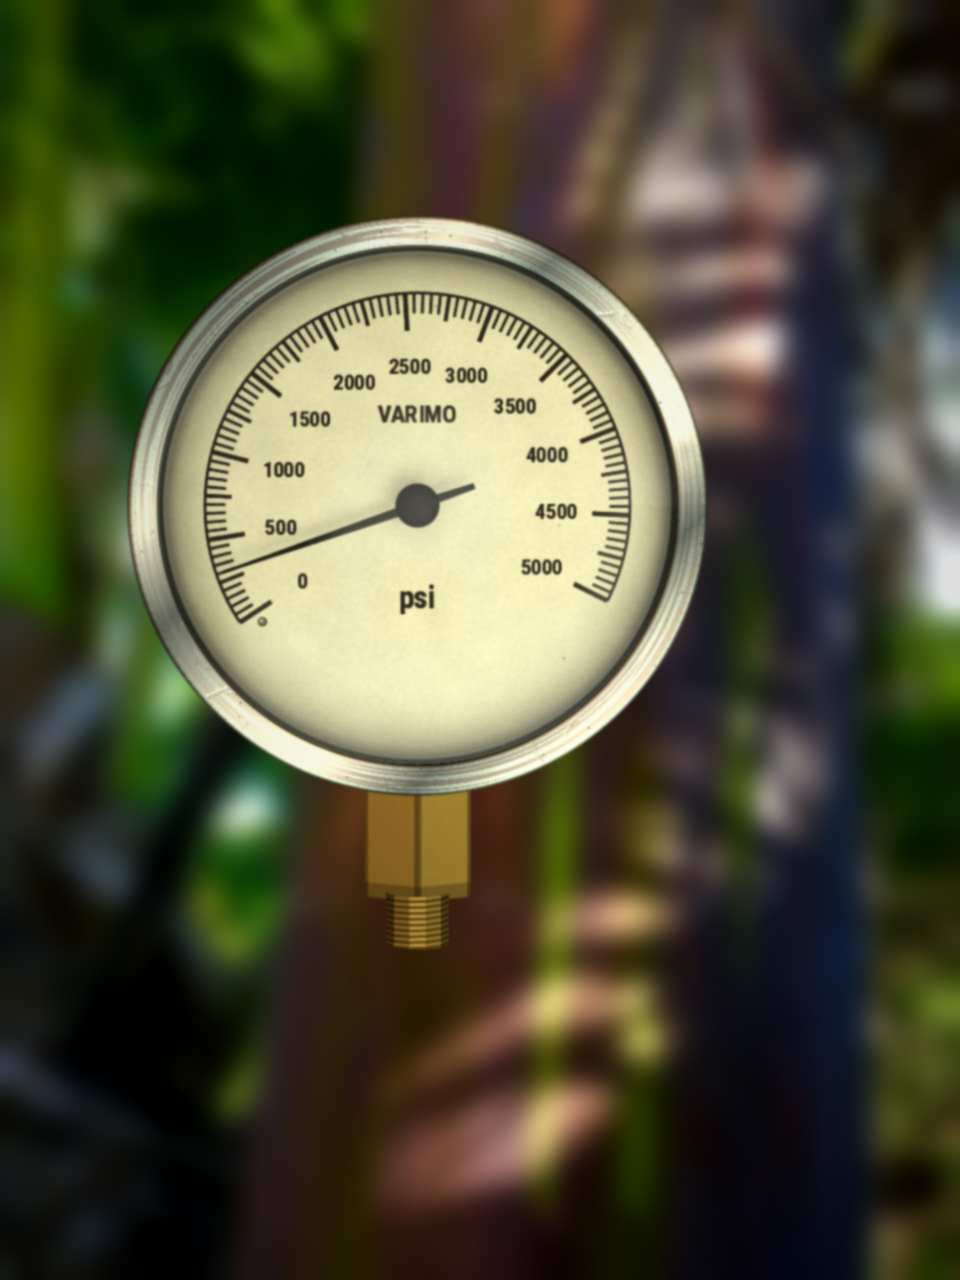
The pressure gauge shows value=300 unit=psi
